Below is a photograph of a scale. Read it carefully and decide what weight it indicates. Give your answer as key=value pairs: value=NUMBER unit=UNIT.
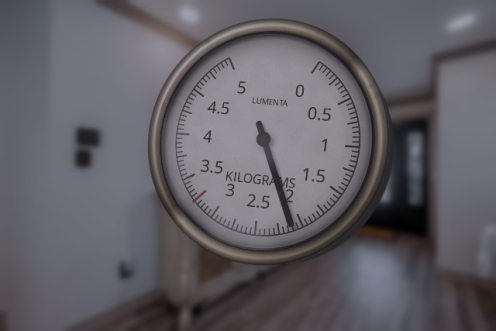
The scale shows value=2.1 unit=kg
